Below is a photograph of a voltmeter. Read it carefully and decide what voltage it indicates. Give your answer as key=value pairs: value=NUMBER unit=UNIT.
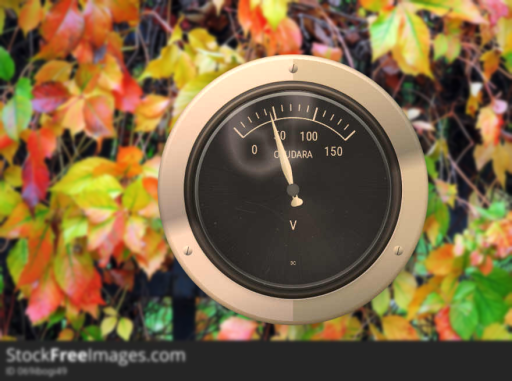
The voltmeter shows value=45 unit=V
